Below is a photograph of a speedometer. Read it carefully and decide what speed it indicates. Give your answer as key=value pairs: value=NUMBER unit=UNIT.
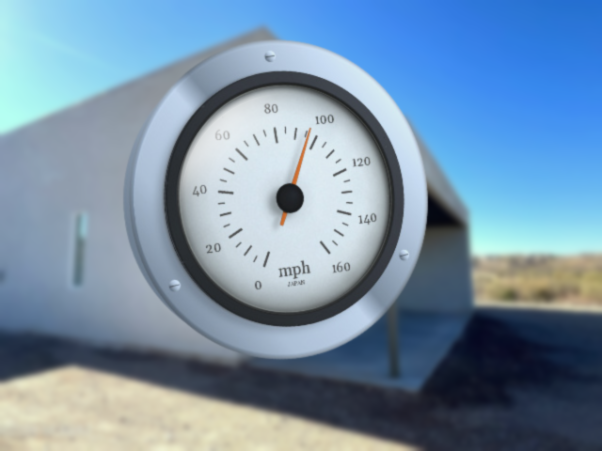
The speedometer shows value=95 unit=mph
